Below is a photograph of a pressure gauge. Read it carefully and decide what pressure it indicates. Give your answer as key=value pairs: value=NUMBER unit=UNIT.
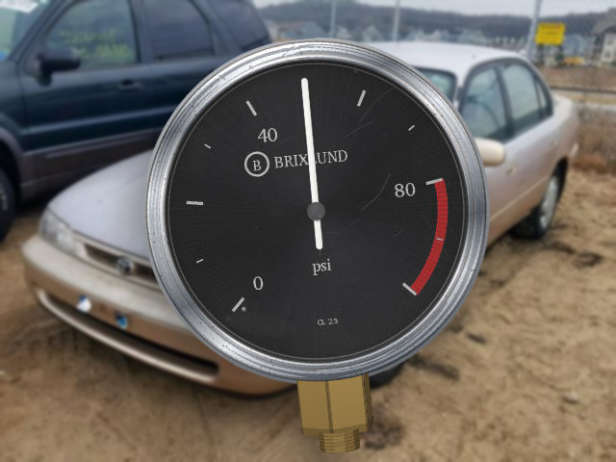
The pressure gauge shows value=50 unit=psi
